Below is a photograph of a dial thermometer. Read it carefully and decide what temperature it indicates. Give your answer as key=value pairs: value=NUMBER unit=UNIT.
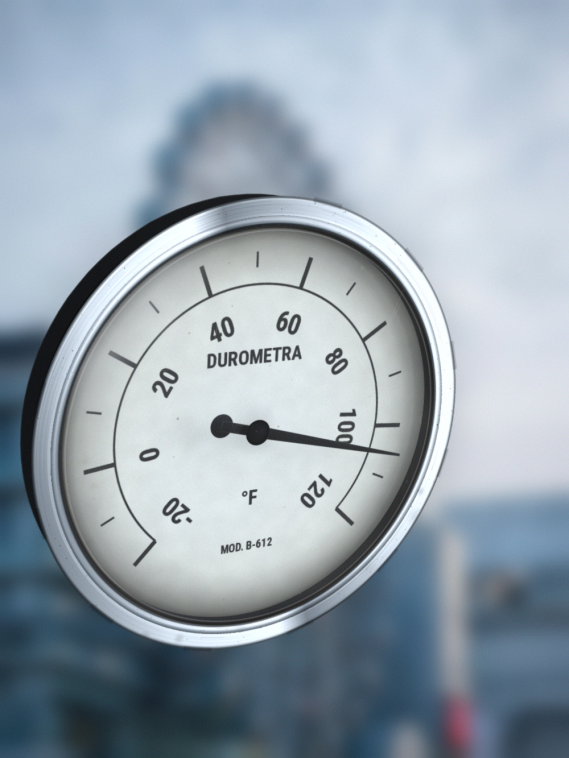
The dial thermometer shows value=105 unit=°F
